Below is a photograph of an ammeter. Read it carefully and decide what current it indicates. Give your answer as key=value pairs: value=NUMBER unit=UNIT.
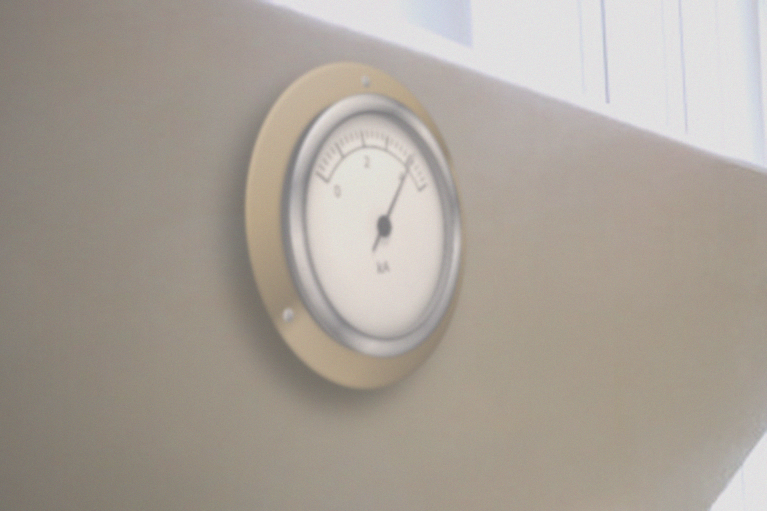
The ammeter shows value=4 unit=kA
